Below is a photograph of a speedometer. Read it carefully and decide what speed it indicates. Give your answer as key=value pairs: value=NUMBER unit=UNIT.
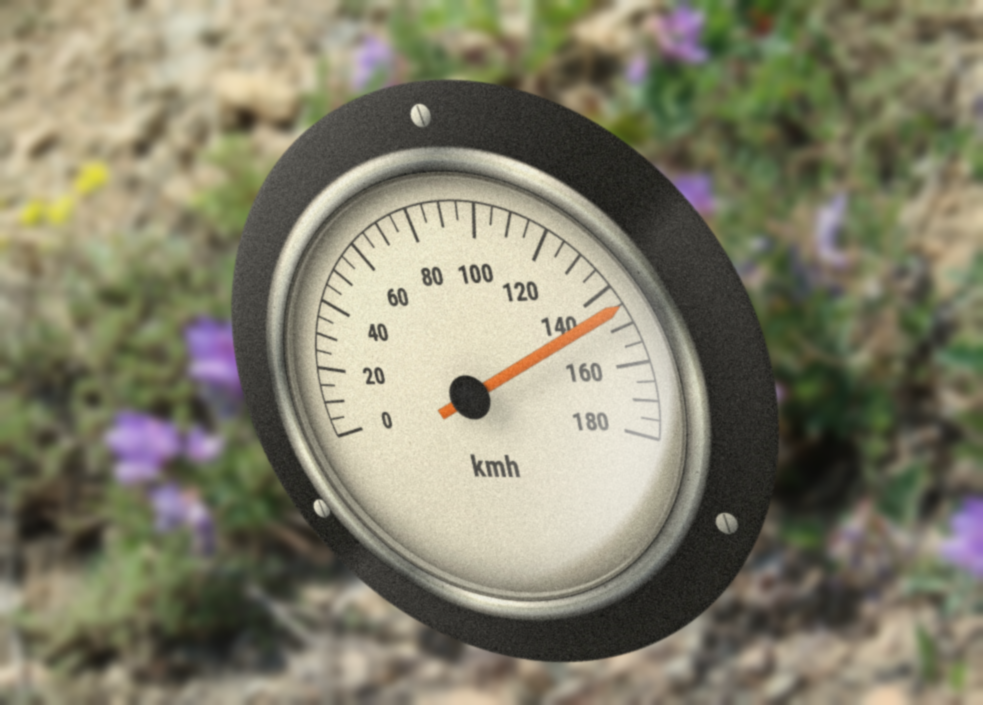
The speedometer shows value=145 unit=km/h
